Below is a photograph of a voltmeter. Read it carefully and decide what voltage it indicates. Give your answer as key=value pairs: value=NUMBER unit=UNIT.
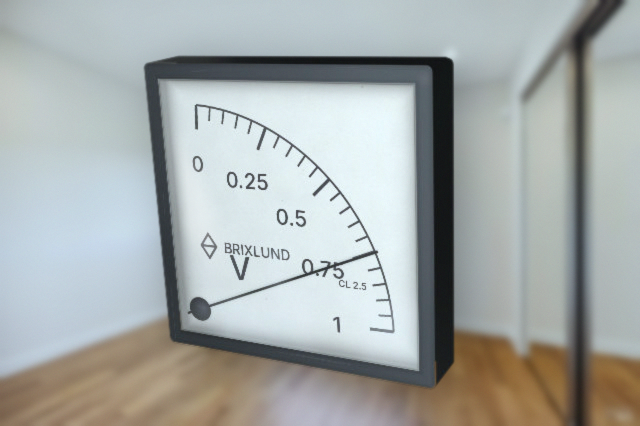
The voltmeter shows value=0.75 unit=V
